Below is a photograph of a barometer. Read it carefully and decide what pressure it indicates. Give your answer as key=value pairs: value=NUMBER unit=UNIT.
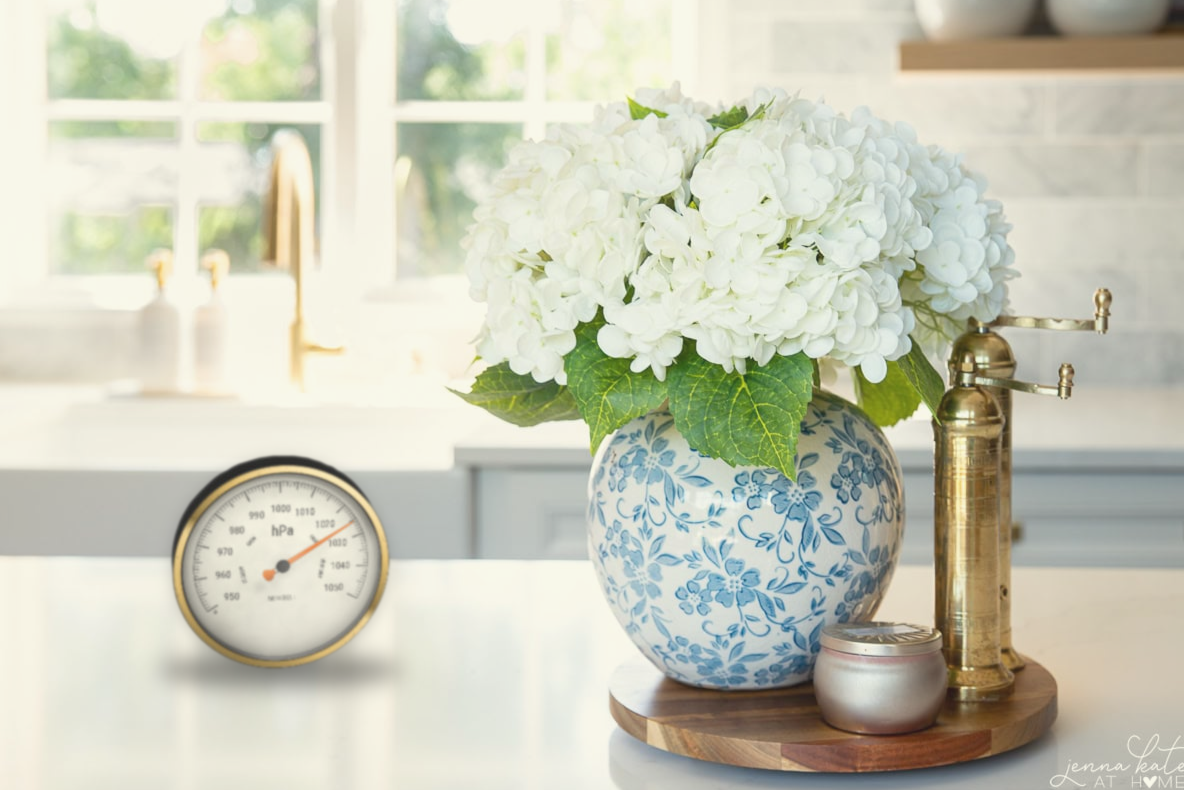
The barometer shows value=1025 unit=hPa
